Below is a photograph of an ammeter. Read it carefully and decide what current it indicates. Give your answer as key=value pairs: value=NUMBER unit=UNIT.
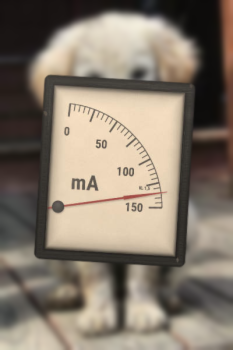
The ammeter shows value=135 unit=mA
